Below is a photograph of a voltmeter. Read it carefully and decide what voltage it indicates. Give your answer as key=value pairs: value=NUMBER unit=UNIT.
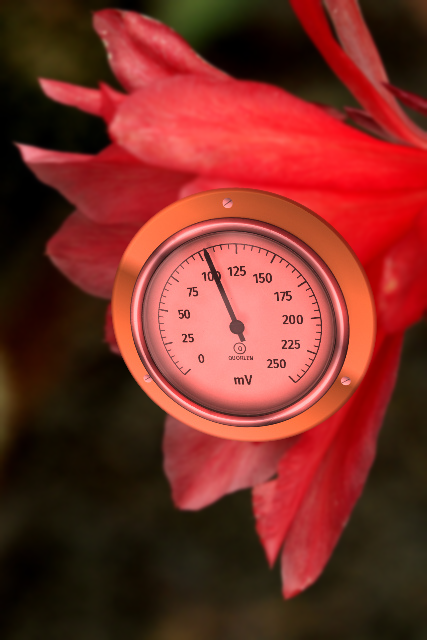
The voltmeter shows value=105 unit=mV
